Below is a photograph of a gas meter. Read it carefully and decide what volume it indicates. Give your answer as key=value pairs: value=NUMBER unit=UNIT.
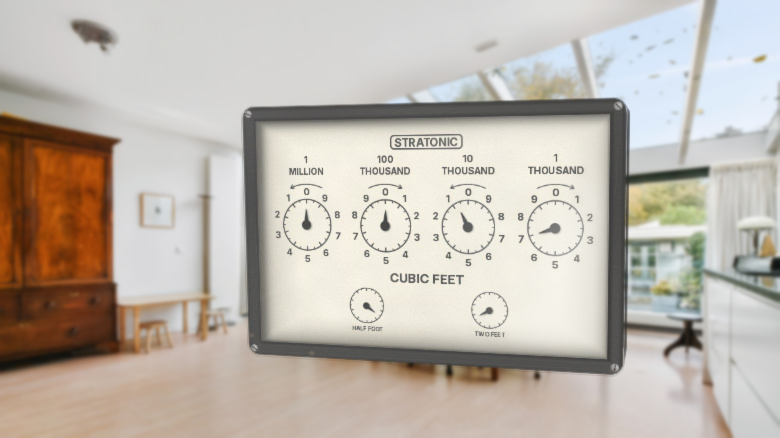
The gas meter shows value=700 unit=ft³
